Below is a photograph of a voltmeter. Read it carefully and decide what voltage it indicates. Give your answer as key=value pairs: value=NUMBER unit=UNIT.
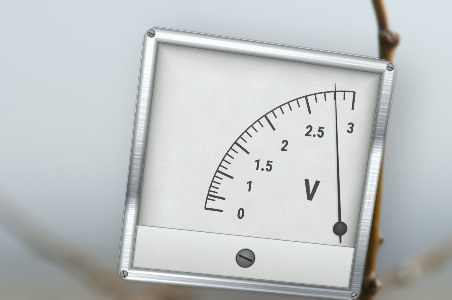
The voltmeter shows value=2.8 unit=V
